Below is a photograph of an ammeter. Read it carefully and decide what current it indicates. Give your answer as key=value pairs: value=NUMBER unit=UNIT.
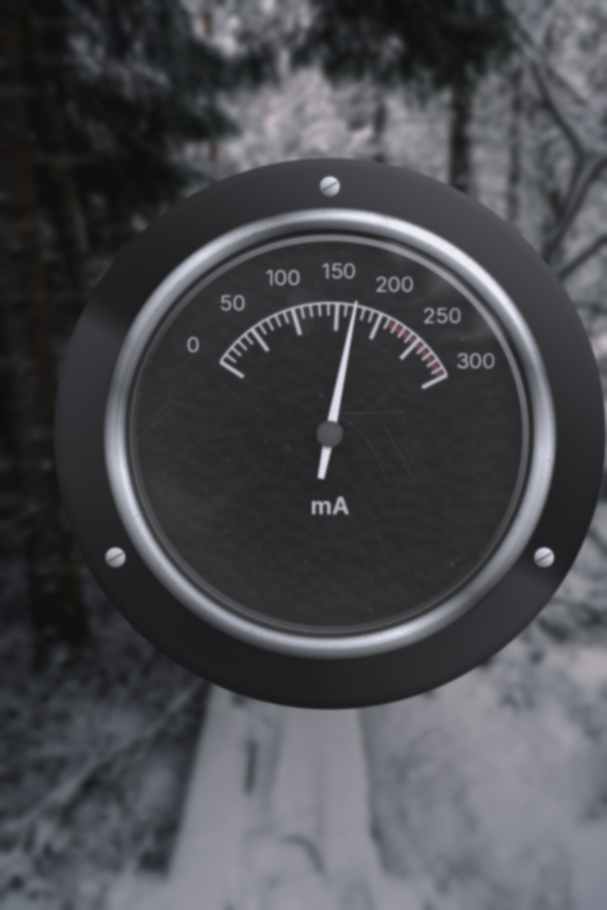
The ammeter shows value=170 unit=mA
